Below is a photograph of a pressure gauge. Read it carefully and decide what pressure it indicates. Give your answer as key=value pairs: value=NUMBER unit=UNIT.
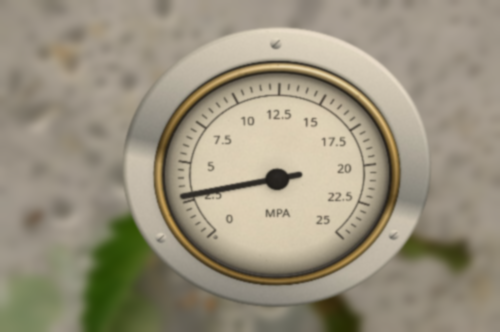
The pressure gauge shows value=3 unit=MPa
